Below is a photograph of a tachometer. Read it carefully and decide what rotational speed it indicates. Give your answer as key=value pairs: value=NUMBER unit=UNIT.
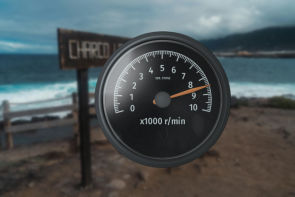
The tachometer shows value=8500 unit=rpm
